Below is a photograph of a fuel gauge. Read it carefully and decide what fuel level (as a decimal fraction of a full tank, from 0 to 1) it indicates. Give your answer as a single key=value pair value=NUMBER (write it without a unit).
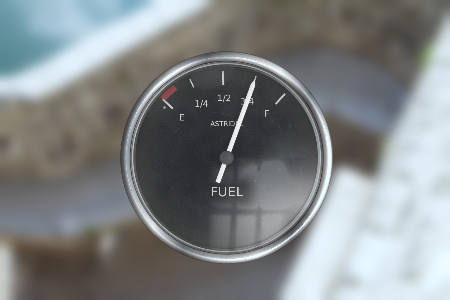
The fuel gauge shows value=0.75
